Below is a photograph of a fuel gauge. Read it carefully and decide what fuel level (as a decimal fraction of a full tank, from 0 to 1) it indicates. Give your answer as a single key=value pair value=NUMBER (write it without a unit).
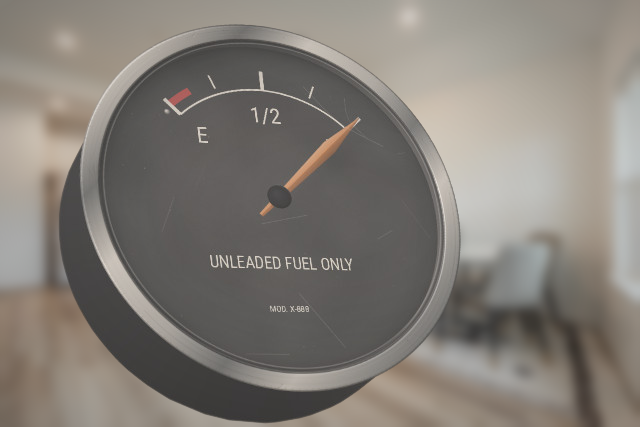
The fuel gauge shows value=1
